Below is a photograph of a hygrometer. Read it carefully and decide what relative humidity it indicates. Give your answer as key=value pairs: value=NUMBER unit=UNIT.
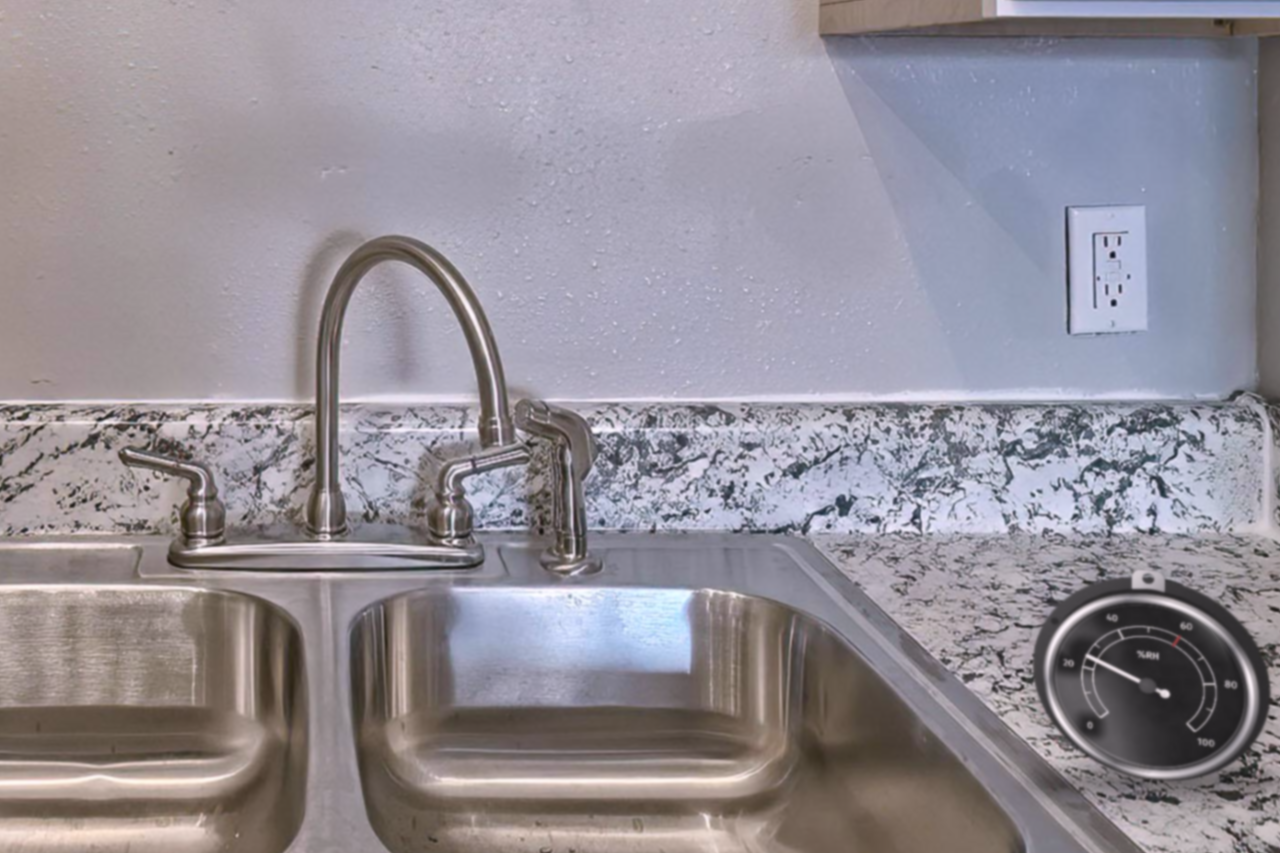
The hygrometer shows value=25 unit=%
